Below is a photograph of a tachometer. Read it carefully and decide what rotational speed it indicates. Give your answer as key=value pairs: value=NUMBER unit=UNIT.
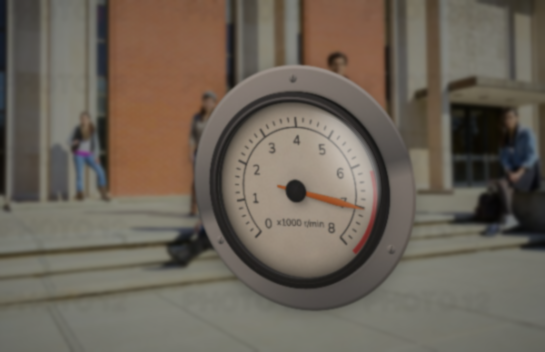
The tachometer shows value=7000 unit=rpm
